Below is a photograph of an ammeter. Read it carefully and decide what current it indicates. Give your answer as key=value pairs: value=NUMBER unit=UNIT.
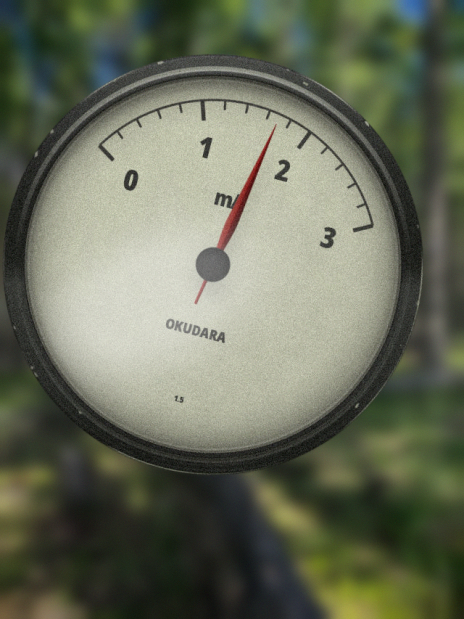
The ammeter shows value=1.7 unit=mA
